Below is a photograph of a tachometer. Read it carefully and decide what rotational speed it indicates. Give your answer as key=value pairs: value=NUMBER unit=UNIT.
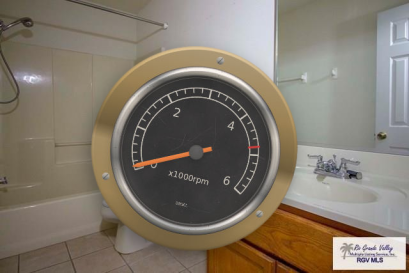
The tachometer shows value=100 unit=rpm
